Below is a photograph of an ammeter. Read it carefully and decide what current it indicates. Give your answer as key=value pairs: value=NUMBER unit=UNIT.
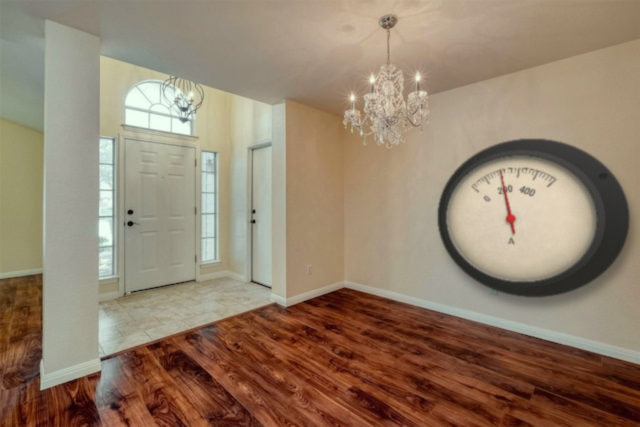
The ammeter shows value=200 unit=A
